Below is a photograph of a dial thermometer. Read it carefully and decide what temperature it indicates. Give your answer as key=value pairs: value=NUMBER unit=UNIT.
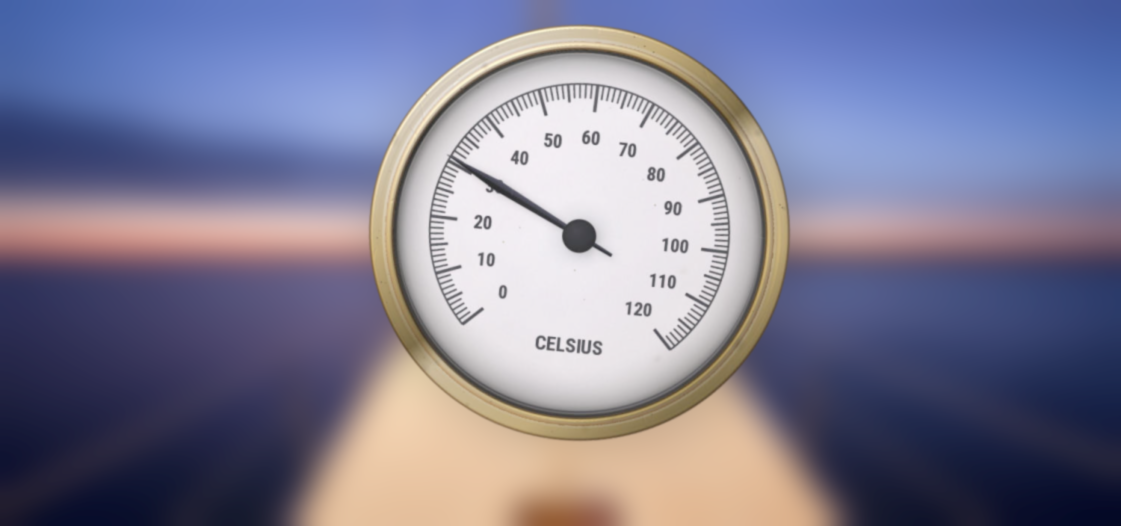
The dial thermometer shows value=31 unit=°C
